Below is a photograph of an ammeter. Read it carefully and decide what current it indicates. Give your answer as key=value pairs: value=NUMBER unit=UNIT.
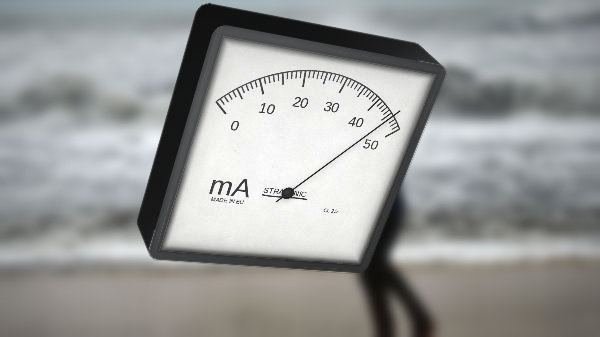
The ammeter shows value=45 unit=mA
